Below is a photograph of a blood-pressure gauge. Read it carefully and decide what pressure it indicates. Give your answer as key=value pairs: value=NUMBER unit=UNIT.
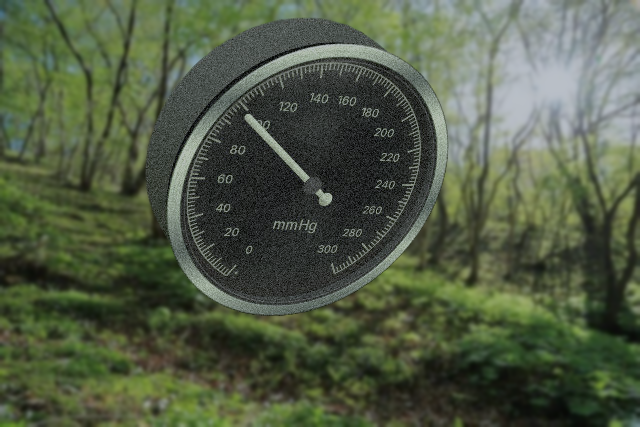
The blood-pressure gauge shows value=98 unit=mmHg
